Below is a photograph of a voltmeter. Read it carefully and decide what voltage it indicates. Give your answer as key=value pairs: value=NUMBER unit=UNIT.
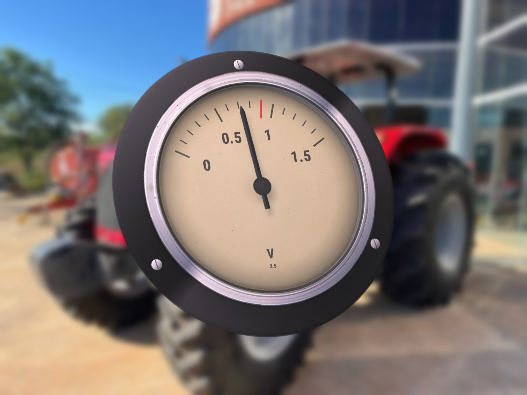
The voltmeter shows value=0.7 unit=V
